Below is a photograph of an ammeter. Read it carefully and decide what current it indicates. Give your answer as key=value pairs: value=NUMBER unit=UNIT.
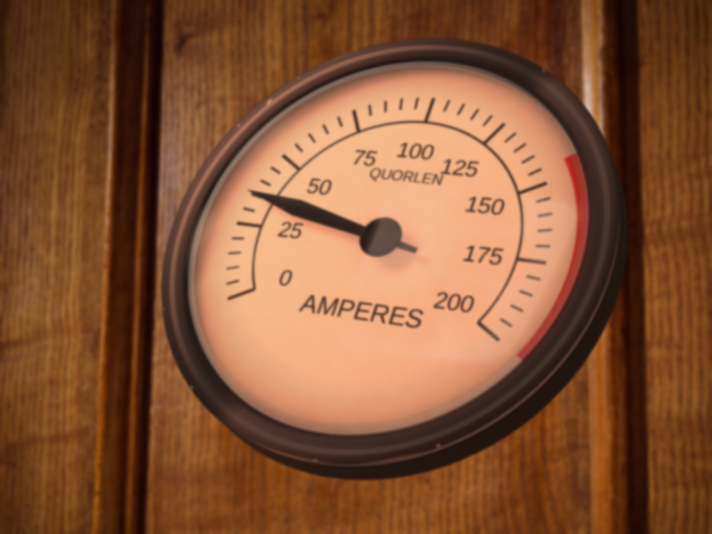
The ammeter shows value=35 unit=A
